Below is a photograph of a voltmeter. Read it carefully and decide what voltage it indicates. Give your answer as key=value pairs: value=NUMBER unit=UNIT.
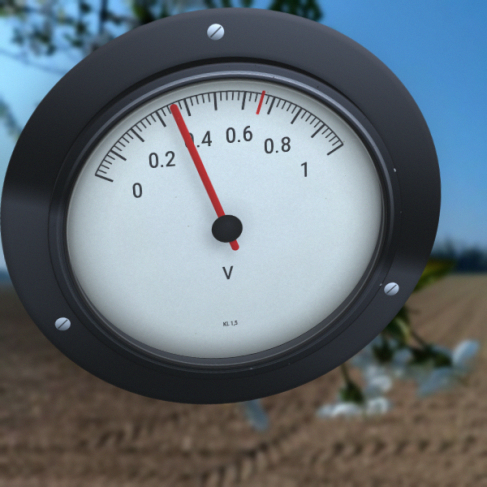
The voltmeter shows value=0.36 unit=V
